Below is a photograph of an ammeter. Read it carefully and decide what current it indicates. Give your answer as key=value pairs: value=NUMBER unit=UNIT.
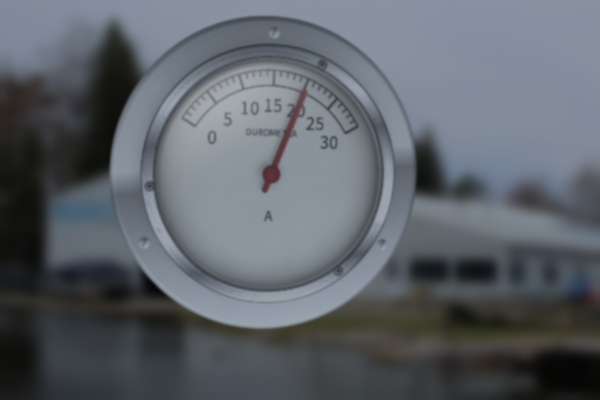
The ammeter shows value=20 unit=A
